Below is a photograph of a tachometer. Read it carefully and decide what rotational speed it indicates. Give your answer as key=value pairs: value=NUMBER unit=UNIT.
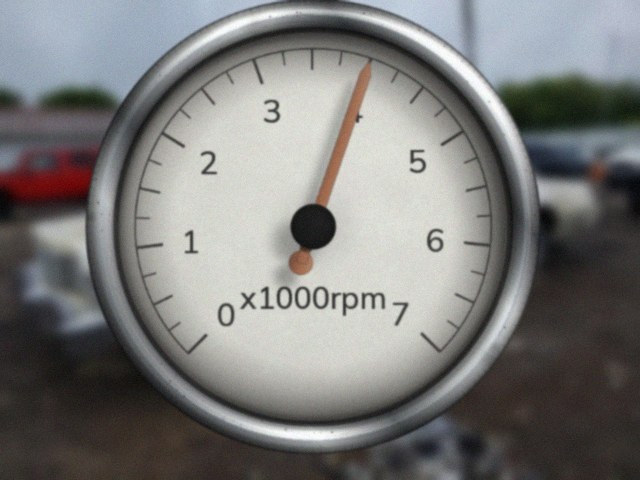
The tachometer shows value=4000 unit=rpm
